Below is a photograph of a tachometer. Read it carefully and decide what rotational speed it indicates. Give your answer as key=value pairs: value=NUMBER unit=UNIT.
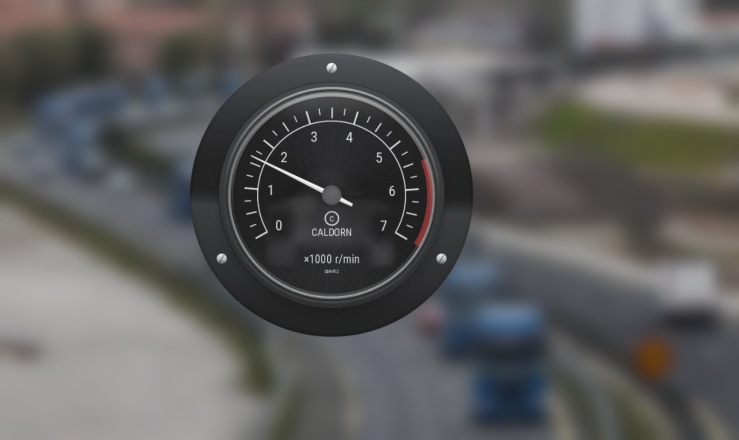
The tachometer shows value=1625 unit=rpm
